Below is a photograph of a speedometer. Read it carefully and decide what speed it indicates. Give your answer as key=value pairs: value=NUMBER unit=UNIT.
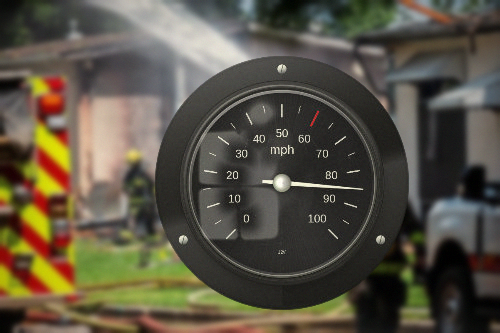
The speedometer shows value=85 unit=mph
